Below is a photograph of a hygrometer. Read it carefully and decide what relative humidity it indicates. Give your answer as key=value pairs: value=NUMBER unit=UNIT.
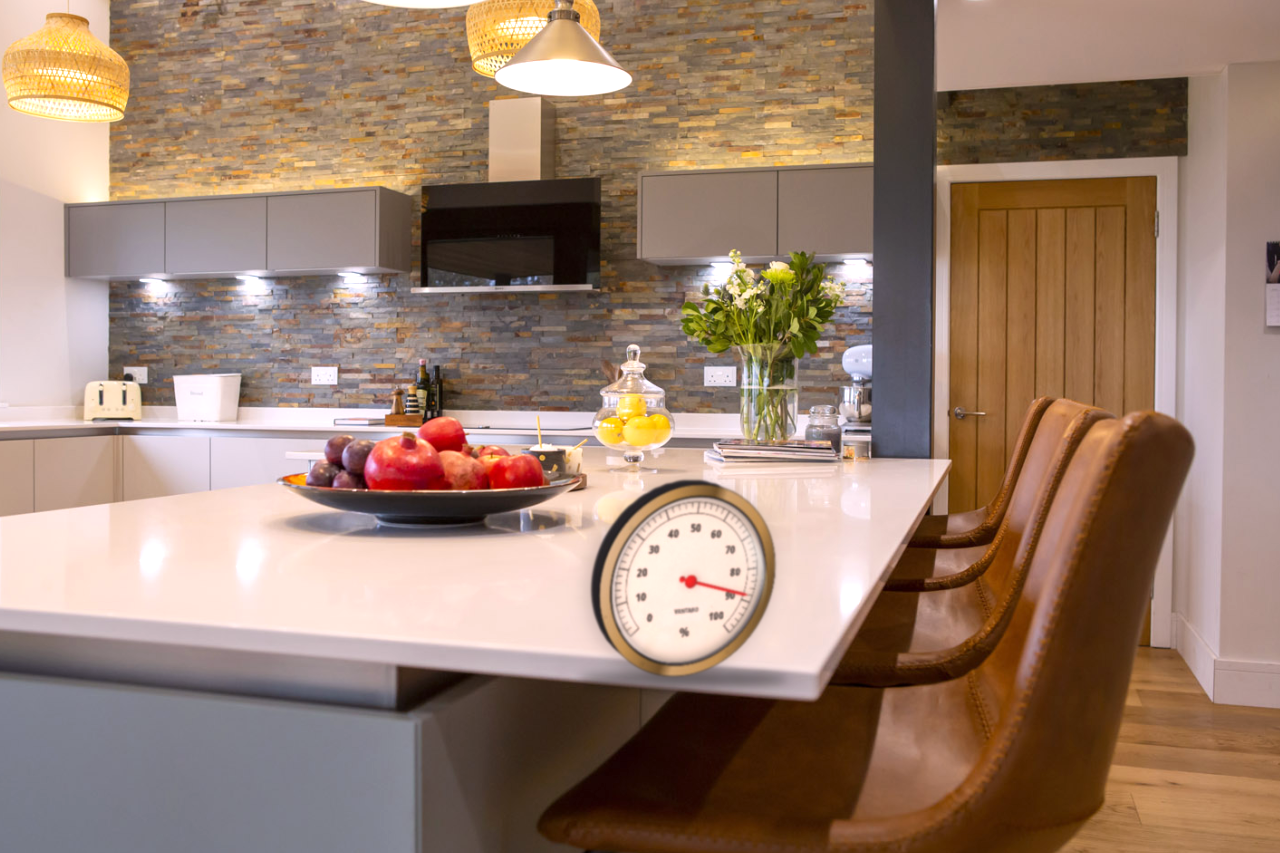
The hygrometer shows value=88 unit=%
